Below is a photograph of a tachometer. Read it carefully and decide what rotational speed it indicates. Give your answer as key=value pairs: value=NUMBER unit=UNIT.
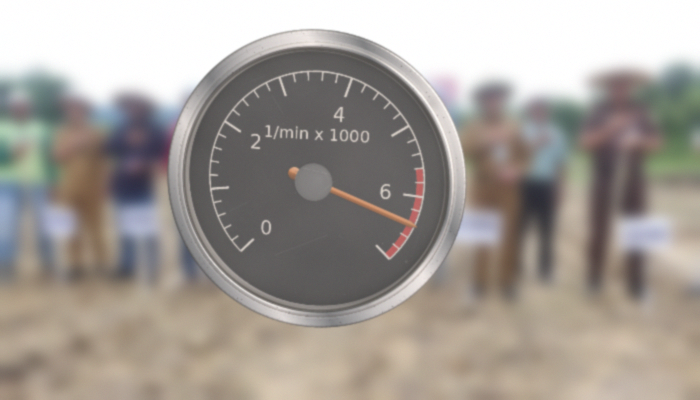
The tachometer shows value=6400 unit=rpm
